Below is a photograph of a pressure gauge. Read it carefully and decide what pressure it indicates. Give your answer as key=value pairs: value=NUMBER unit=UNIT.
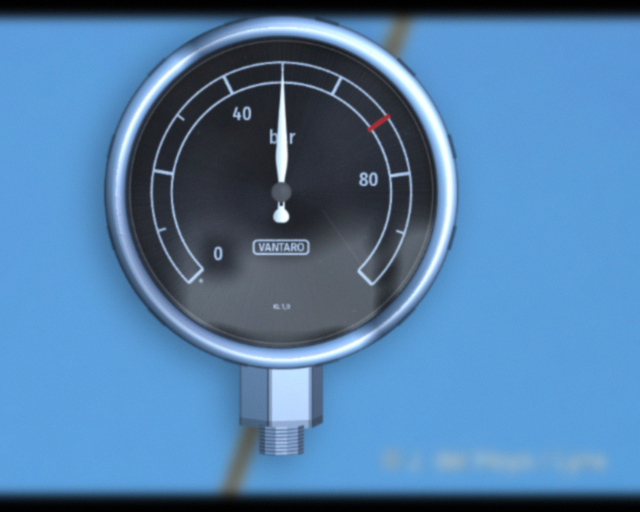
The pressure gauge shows value=50 unit=bar
